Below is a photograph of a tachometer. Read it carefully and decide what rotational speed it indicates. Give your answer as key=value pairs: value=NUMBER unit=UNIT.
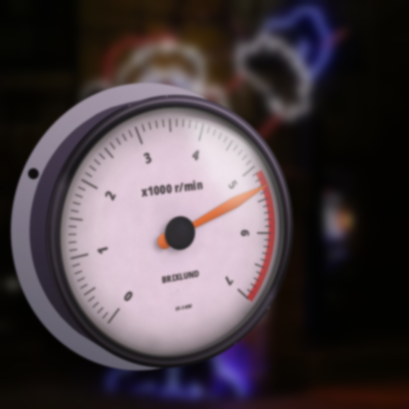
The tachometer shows value=5300 unit=rpm
